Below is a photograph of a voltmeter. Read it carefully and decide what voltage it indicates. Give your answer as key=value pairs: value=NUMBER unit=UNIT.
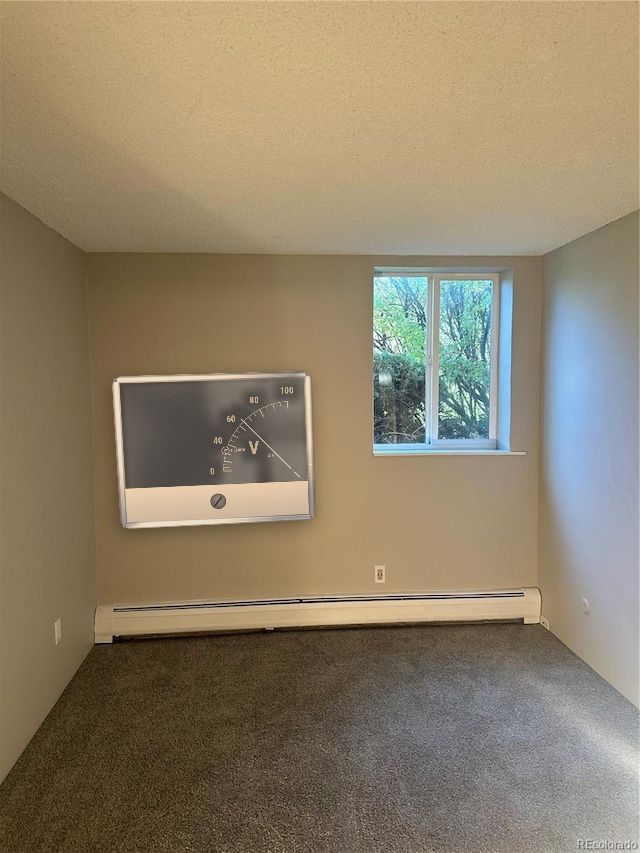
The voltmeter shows value=65 unit=V
